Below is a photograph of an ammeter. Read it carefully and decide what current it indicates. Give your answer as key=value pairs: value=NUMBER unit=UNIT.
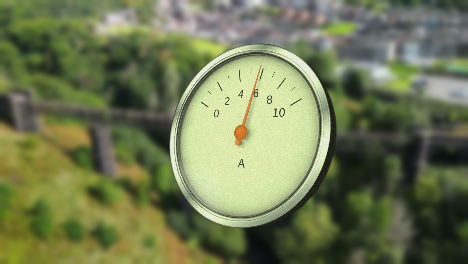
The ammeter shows value=6 unit=A
